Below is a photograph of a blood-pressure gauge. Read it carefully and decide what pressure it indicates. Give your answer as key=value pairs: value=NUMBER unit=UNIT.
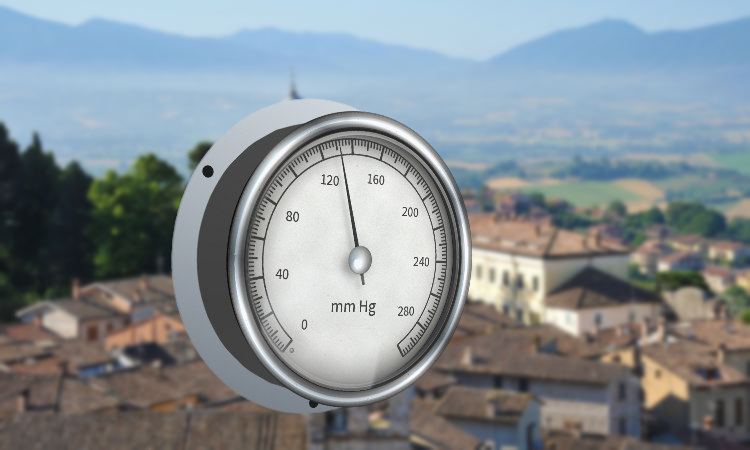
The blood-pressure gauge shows value=130 unit=mmHg
